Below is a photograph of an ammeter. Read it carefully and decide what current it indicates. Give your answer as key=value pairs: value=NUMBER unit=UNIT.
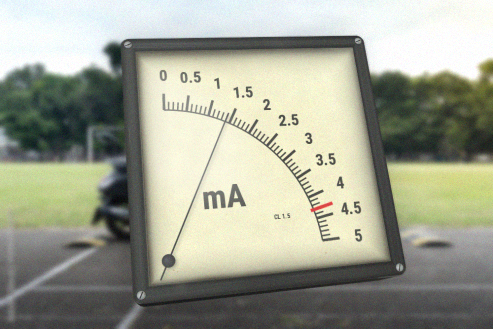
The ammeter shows value=1.4 unit=mA
